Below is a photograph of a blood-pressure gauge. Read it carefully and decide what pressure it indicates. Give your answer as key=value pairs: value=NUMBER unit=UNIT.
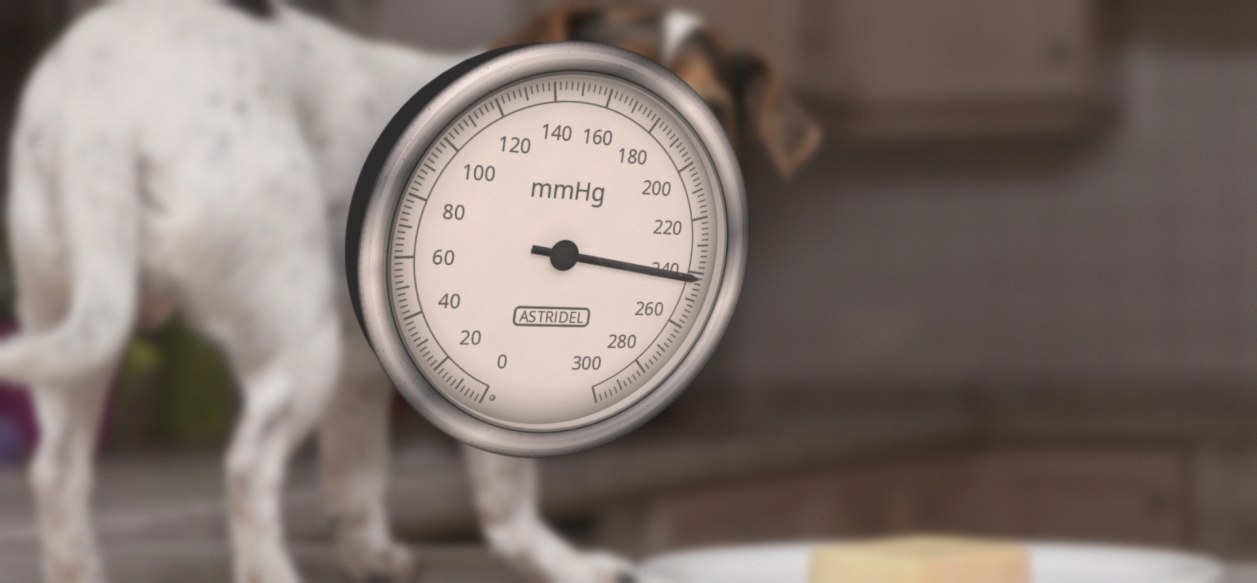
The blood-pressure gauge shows value=242 unit=mmHg
